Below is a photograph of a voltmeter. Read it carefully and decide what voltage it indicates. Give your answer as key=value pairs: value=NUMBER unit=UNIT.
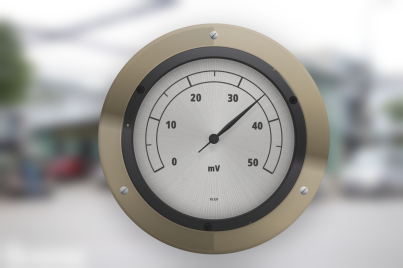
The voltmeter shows value=35 unit=mV
